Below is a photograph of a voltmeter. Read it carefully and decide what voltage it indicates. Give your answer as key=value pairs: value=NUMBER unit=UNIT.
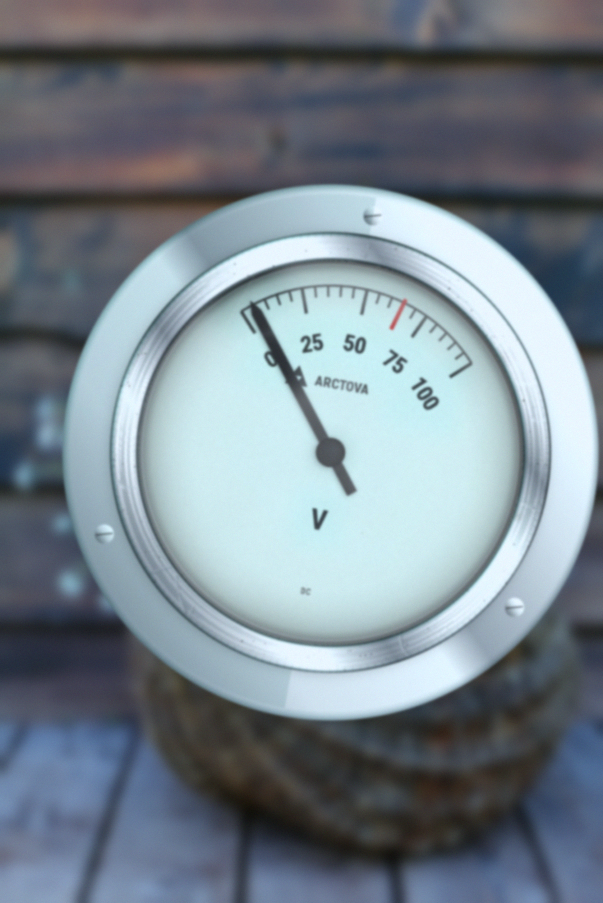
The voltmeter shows value=5 unit=V
